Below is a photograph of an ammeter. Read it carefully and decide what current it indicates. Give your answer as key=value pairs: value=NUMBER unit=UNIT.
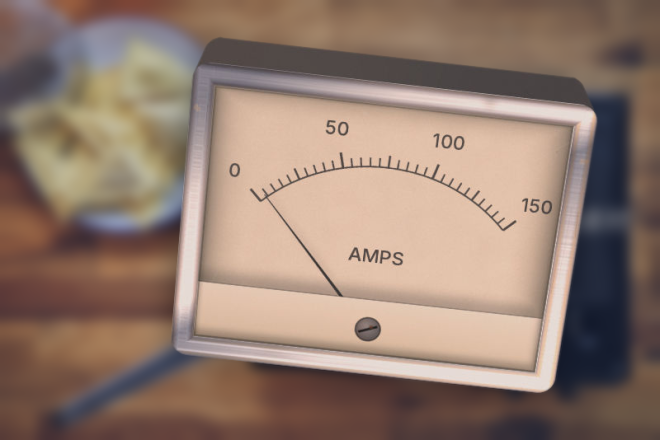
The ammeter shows value=5 unit=A
